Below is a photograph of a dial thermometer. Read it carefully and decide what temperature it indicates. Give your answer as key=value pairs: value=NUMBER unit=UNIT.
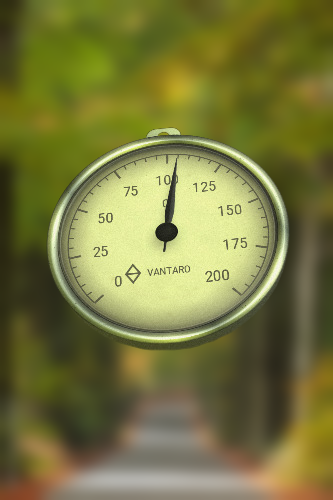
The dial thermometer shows value=105 unit=°C
